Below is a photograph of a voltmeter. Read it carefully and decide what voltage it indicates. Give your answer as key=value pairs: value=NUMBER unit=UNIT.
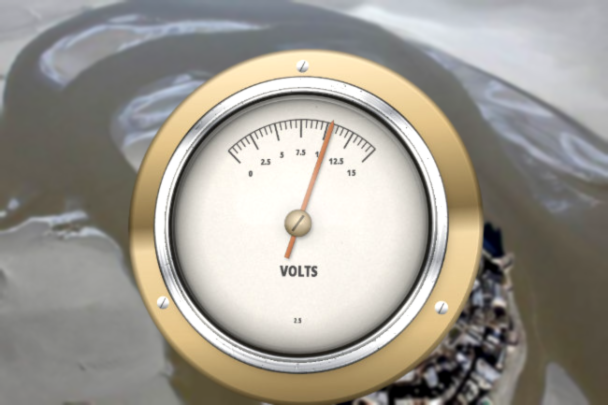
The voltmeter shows value=10.5 unit=V
